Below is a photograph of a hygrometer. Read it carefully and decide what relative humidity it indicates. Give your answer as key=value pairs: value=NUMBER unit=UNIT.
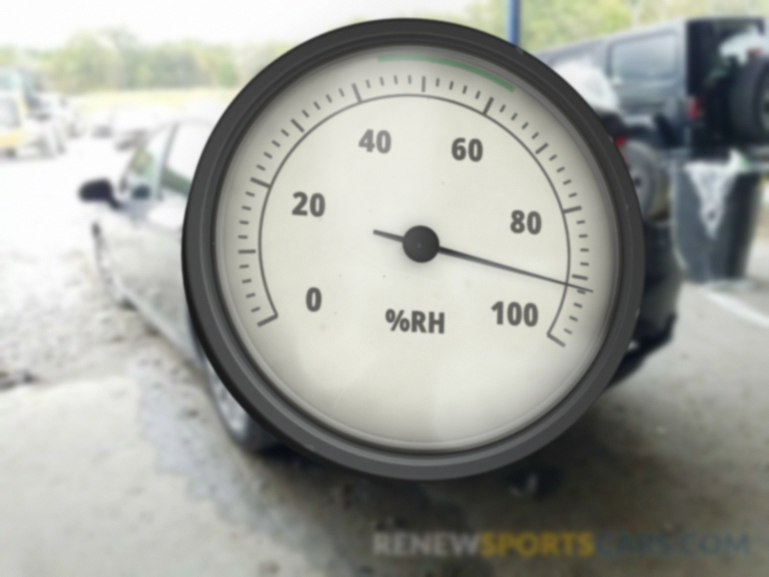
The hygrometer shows value=92 unit=%
